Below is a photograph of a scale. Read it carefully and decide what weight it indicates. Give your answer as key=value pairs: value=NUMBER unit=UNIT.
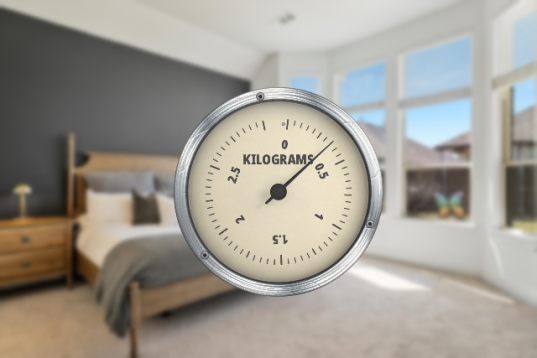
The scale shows value=0.35 unit=kg
